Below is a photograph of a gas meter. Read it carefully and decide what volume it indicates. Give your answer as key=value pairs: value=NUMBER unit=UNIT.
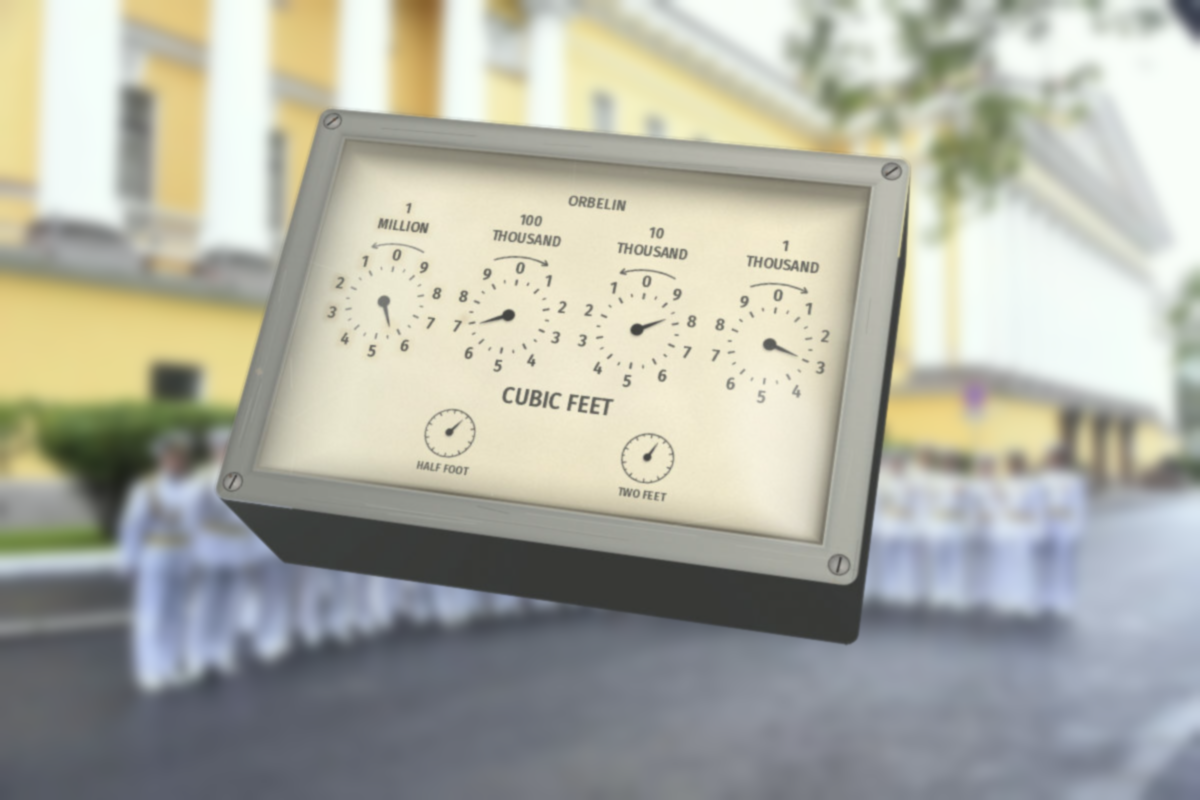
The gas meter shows value=568300 unit=ft³
